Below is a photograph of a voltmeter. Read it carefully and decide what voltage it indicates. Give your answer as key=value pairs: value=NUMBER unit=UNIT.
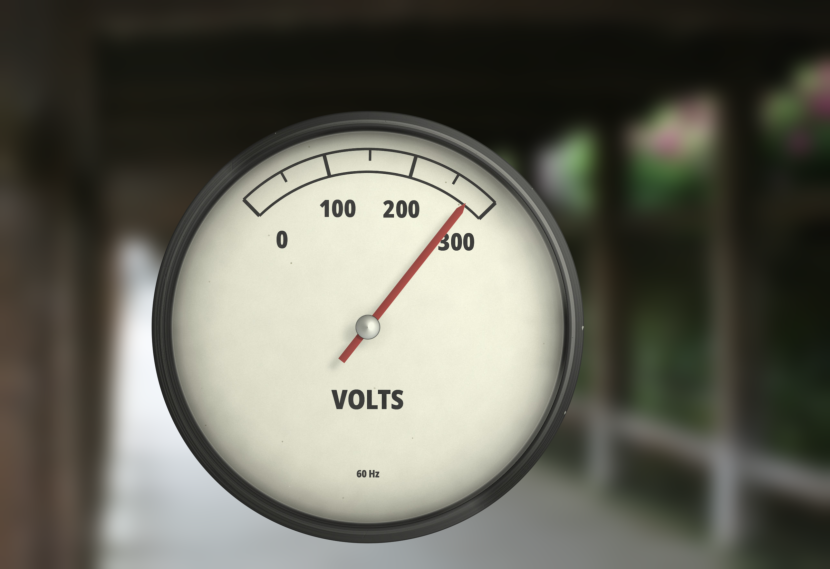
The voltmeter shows value=275 unit=V
